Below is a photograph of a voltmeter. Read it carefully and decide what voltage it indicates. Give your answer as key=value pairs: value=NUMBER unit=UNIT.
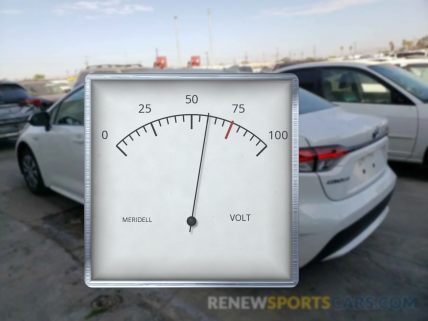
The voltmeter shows value=60 unit=V
